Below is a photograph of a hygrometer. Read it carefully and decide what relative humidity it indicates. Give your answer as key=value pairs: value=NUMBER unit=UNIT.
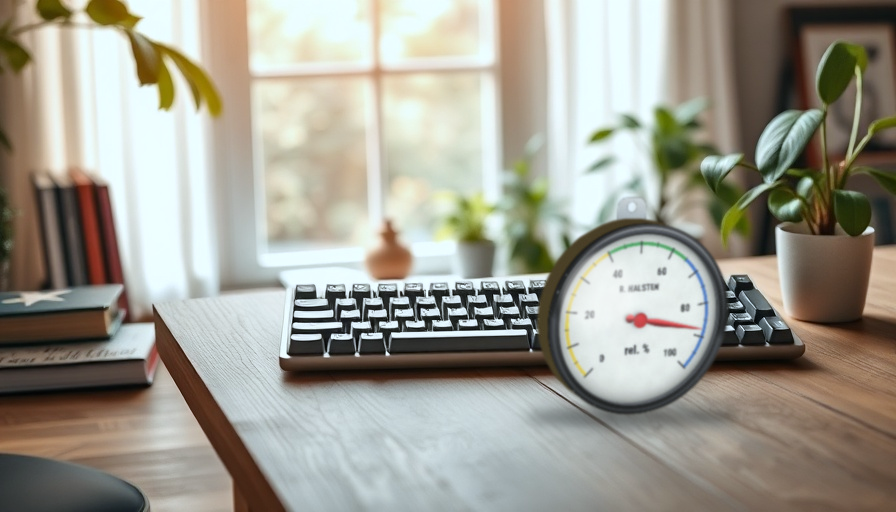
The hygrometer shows value=87.5 unit=%
